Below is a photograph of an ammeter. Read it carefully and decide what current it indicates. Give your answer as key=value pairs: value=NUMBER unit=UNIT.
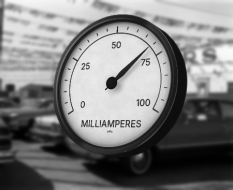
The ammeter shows value=70 unit=mA
